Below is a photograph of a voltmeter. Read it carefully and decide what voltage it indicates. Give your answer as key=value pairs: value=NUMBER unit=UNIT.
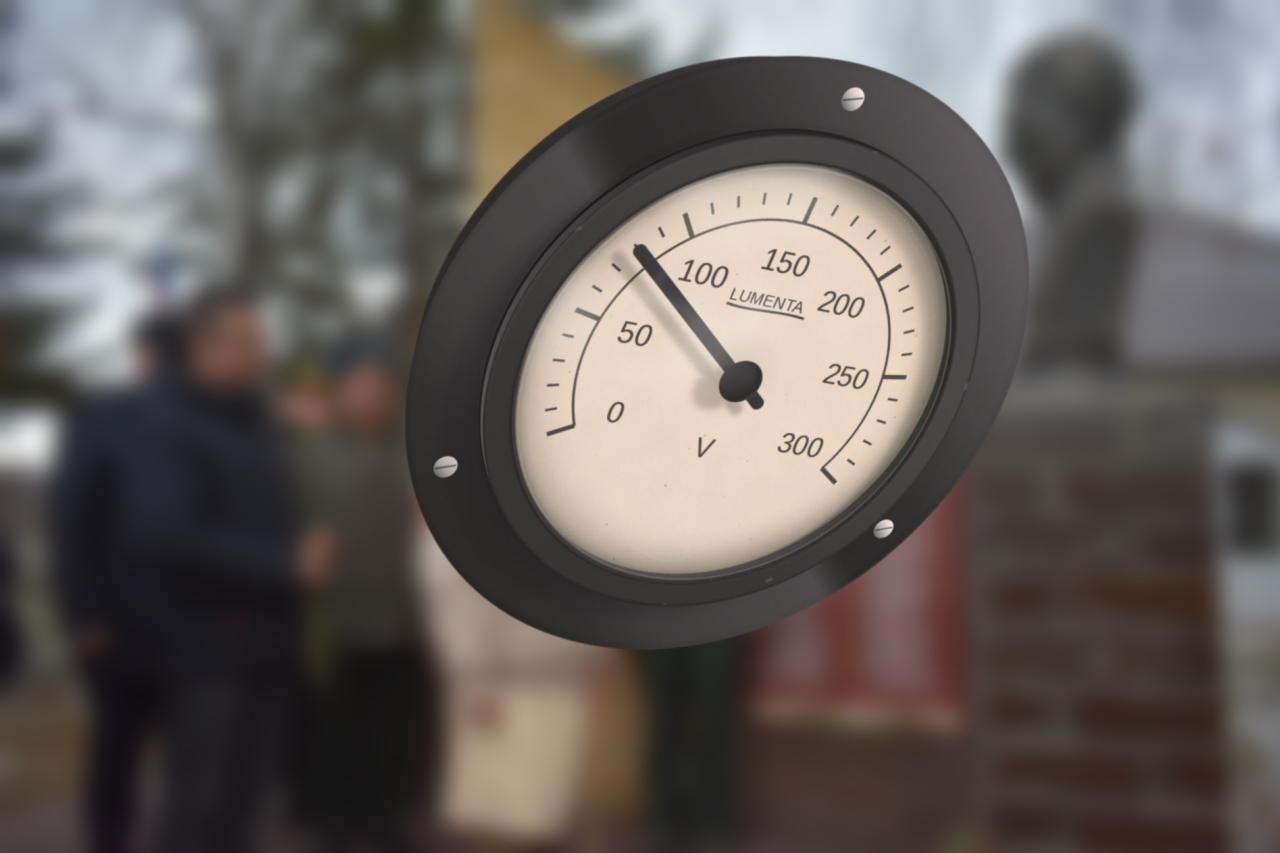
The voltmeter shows value=80 unit=V
